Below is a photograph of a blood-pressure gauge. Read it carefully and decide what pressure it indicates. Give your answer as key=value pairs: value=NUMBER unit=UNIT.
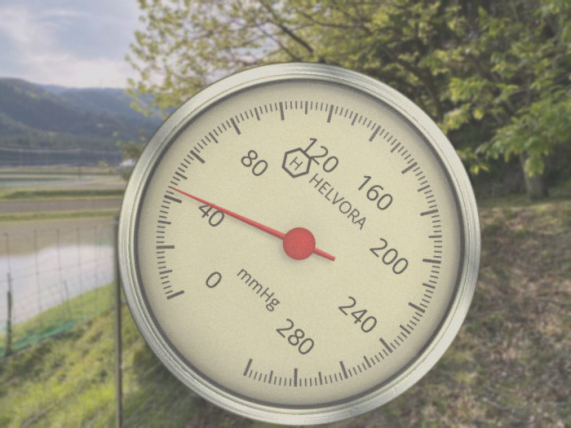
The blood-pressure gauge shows value=44 unit=mmHg
